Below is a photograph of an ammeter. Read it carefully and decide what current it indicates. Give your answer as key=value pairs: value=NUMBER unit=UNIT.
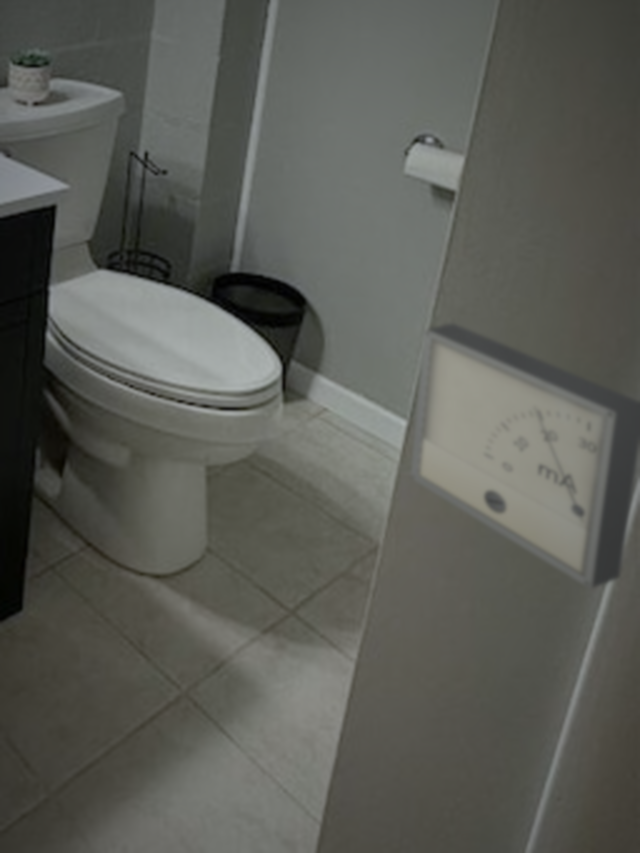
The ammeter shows value=20 unit=mA
